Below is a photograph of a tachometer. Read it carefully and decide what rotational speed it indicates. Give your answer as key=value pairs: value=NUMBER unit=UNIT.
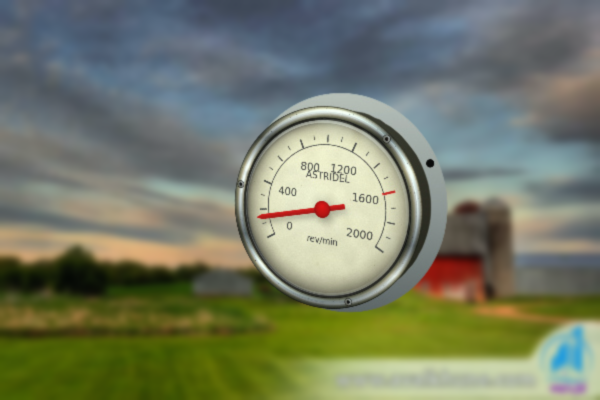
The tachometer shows value=150 unit=rpm
